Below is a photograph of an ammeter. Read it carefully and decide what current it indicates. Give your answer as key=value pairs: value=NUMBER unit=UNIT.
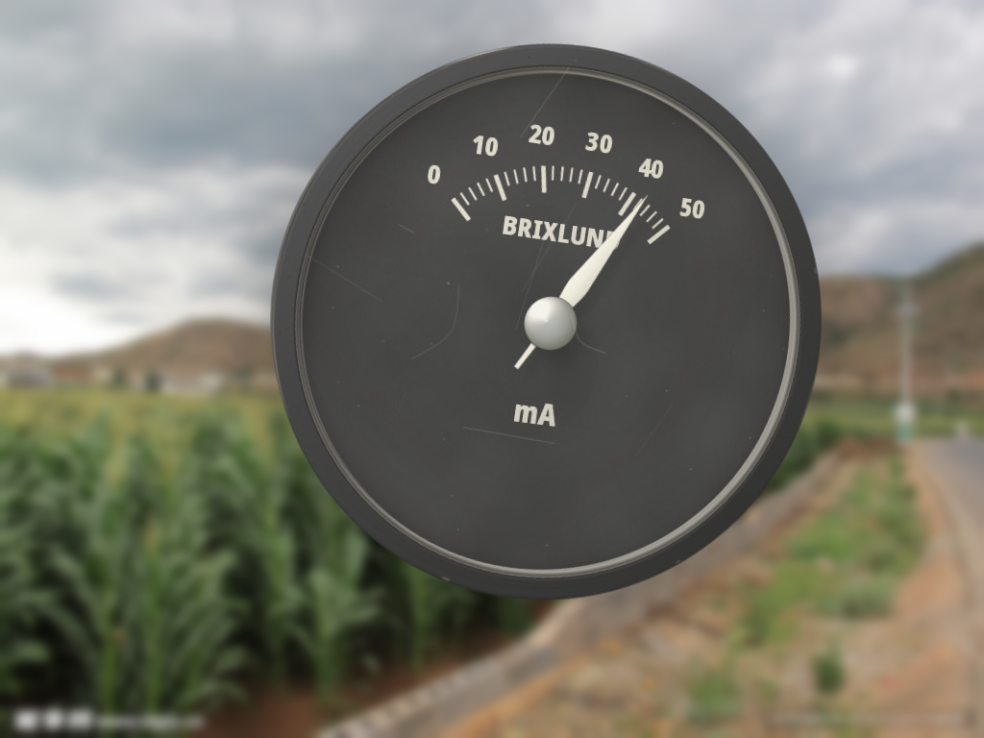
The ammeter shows value=42 unit=mA
